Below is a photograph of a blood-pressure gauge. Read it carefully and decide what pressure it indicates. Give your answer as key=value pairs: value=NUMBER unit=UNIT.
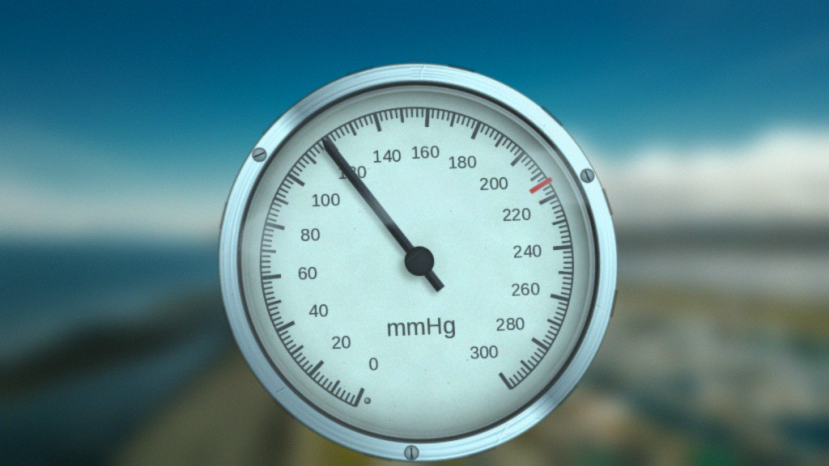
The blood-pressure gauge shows value=118 unit=mmHg
